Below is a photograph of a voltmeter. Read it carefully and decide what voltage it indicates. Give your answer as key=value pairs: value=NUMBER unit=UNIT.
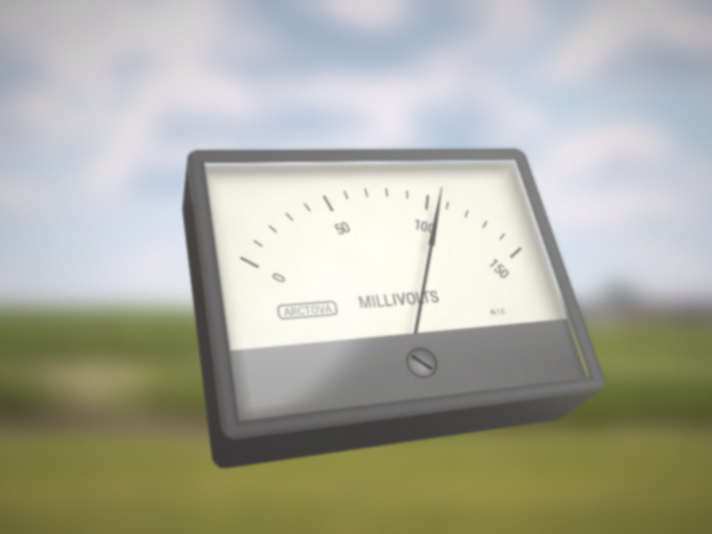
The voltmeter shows value=105 unit=mV
